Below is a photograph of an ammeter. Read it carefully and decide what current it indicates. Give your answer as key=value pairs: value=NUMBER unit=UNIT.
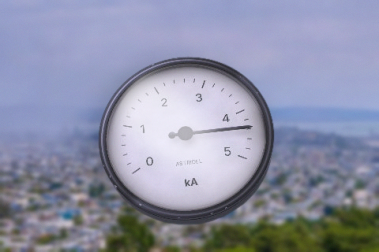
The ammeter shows value=4.4 unit=kA
